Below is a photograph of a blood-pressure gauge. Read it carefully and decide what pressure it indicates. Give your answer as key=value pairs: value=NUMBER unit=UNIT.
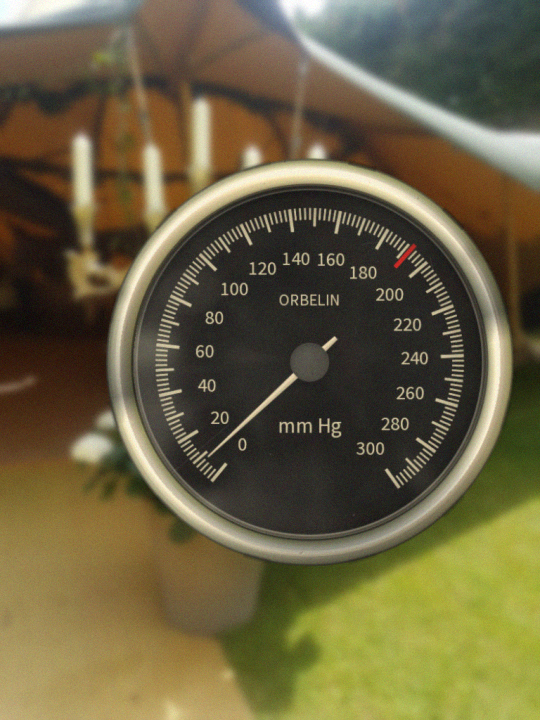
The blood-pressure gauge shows value=8 unit=mmHg
